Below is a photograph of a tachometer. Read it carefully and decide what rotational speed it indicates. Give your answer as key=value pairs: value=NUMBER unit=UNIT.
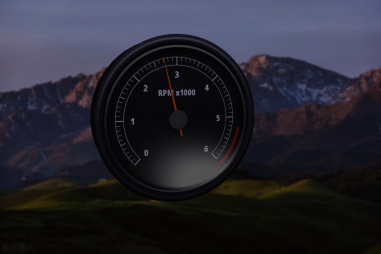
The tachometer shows value=2700 unit=rpm
